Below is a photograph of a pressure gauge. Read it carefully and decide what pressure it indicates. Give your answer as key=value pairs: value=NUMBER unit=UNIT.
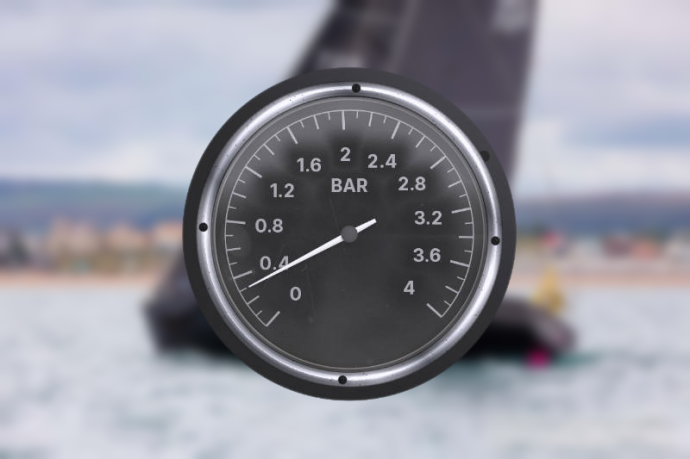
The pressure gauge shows value=0.3 unit=bar
